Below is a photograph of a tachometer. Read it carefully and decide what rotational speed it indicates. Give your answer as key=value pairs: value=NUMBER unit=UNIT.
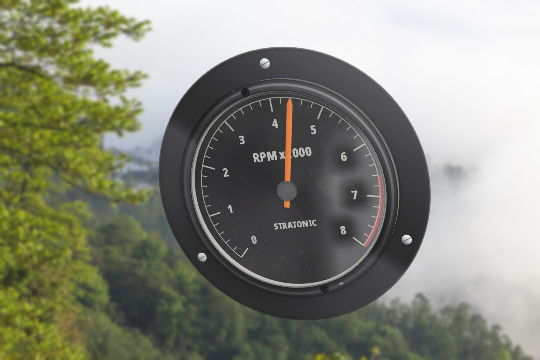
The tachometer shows value=4400 unit=rpm
